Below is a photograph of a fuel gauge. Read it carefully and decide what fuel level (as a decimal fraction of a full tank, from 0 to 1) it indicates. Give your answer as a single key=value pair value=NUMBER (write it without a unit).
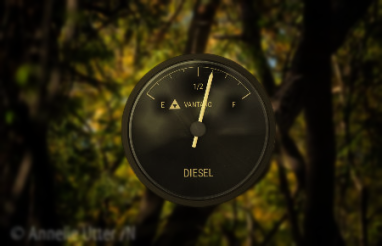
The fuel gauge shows value=0.625
